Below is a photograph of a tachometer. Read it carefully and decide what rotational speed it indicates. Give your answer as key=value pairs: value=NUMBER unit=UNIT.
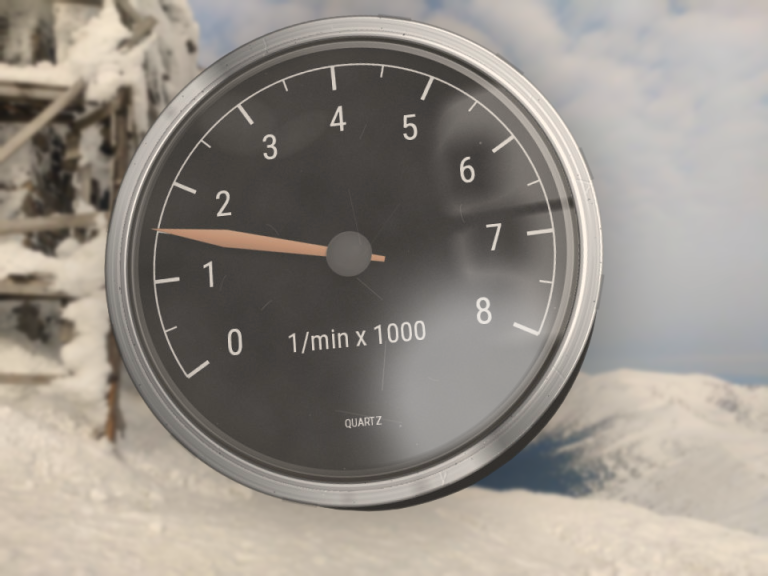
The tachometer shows value=1500 unit=rpm
